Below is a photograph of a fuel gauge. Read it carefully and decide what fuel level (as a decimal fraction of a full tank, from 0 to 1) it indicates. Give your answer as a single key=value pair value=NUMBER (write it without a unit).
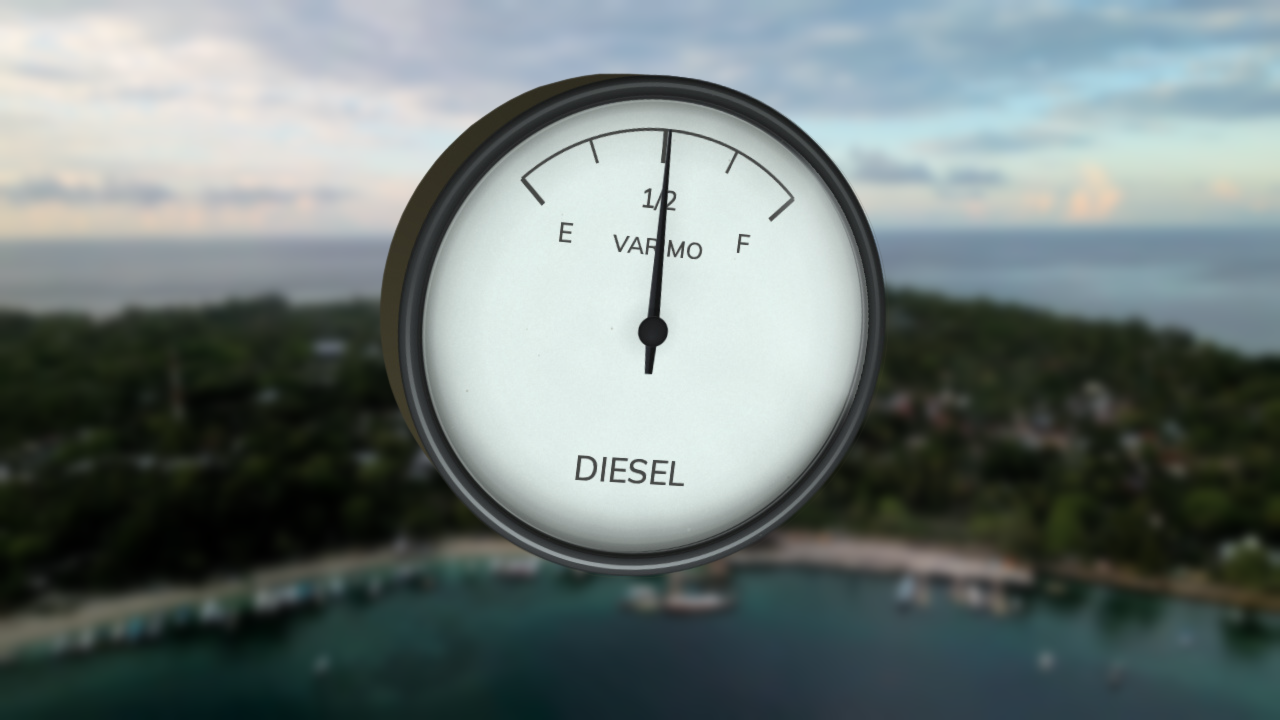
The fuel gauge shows value=0.5
